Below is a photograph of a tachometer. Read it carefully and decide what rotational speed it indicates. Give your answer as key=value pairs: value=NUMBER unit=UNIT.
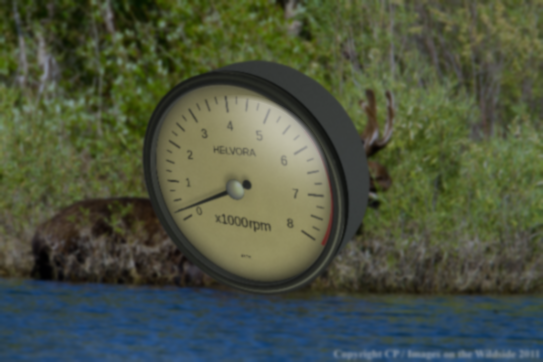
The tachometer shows value=250 unit=rpm
